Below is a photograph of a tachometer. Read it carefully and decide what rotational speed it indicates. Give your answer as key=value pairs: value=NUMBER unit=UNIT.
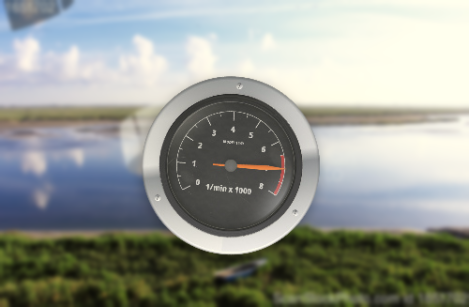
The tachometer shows value=7000 unit=rpm
